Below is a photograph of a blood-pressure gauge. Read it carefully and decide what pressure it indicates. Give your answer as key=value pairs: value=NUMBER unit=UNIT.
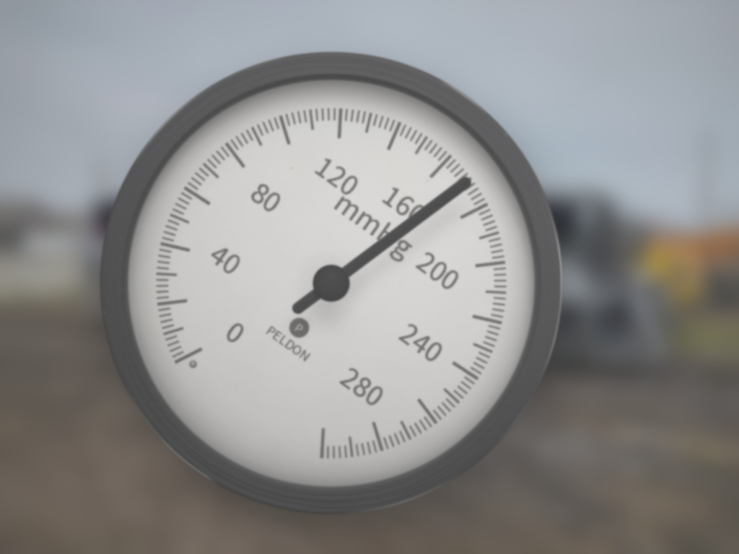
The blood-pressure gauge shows value=170 unit=mmHg
